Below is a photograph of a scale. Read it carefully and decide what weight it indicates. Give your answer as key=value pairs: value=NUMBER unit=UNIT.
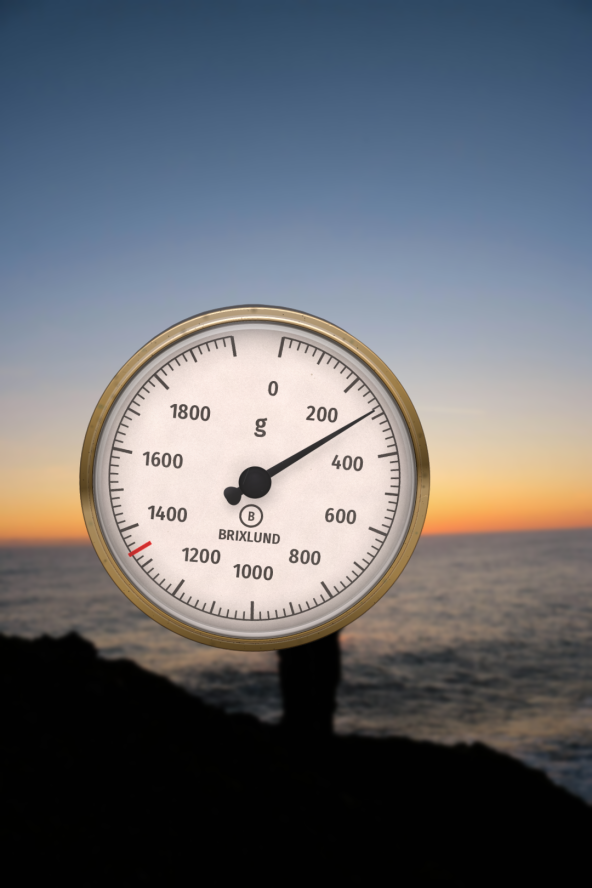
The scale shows value=280 unit=g
